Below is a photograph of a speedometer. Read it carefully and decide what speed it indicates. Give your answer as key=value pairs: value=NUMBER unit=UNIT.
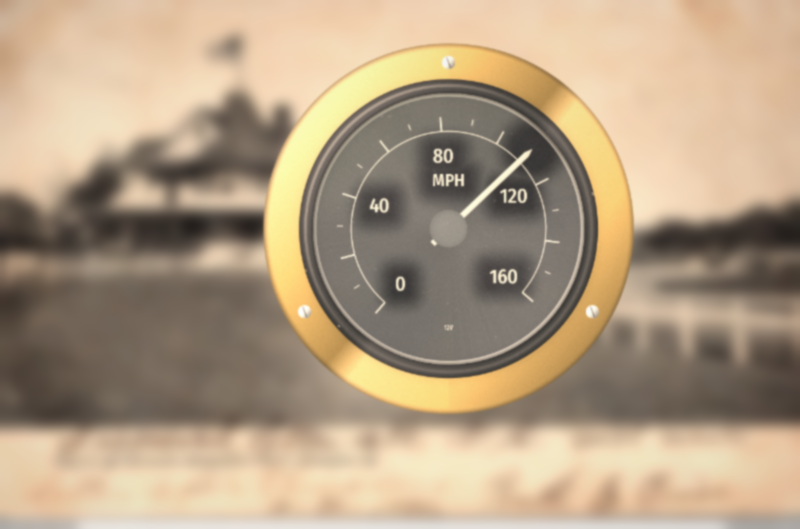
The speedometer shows value=110 unit=mph
